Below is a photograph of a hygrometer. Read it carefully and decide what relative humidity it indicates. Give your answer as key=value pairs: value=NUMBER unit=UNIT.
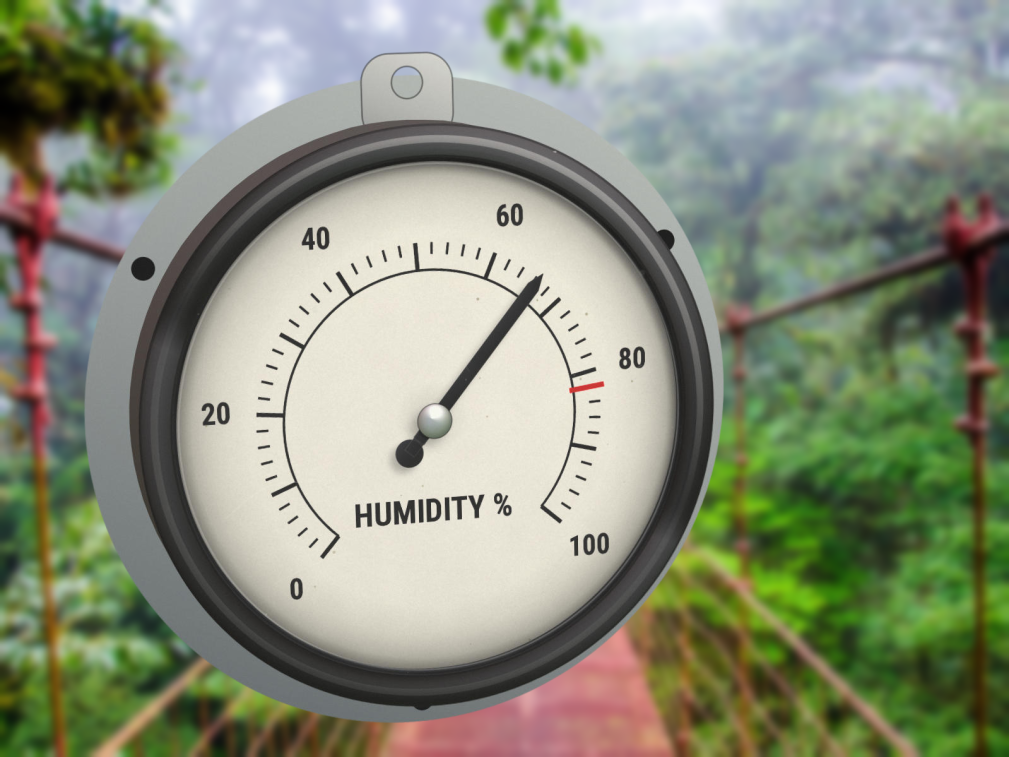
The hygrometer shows value=66 unit=%
